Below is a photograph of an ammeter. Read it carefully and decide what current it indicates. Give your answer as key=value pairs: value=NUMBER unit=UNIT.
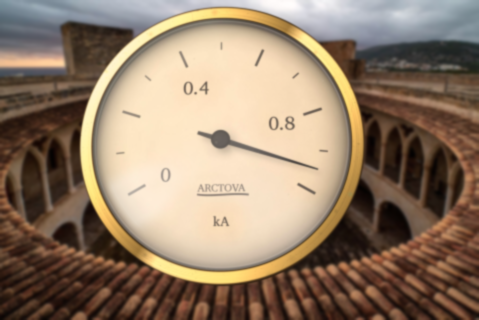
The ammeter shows value=0.95 unit=kA
